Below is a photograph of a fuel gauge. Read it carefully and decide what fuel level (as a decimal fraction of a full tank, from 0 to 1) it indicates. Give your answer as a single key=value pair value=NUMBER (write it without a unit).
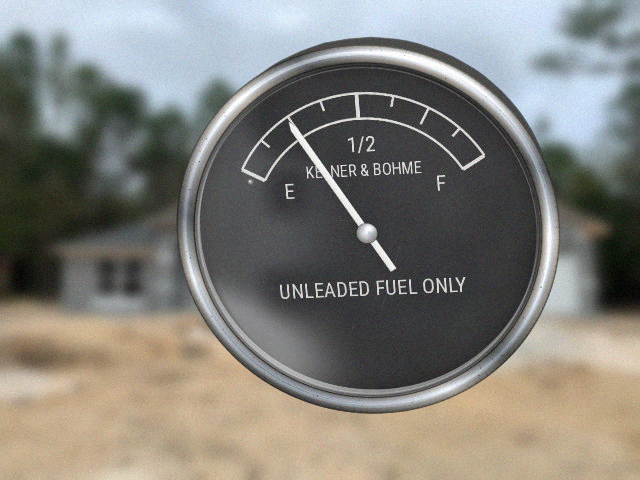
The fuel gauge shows value=0.25
